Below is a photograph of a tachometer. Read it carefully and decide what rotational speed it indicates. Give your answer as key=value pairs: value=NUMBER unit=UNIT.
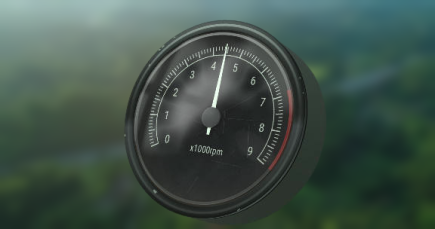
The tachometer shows value=4500 unit=rpm
